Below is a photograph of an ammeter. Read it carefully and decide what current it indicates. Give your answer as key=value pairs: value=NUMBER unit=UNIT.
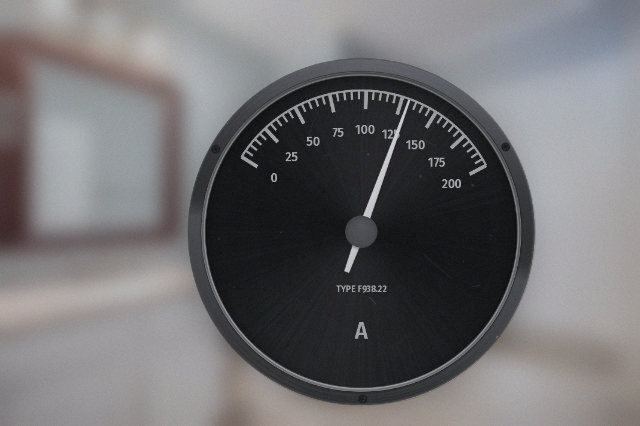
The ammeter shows value=130 unit=A
